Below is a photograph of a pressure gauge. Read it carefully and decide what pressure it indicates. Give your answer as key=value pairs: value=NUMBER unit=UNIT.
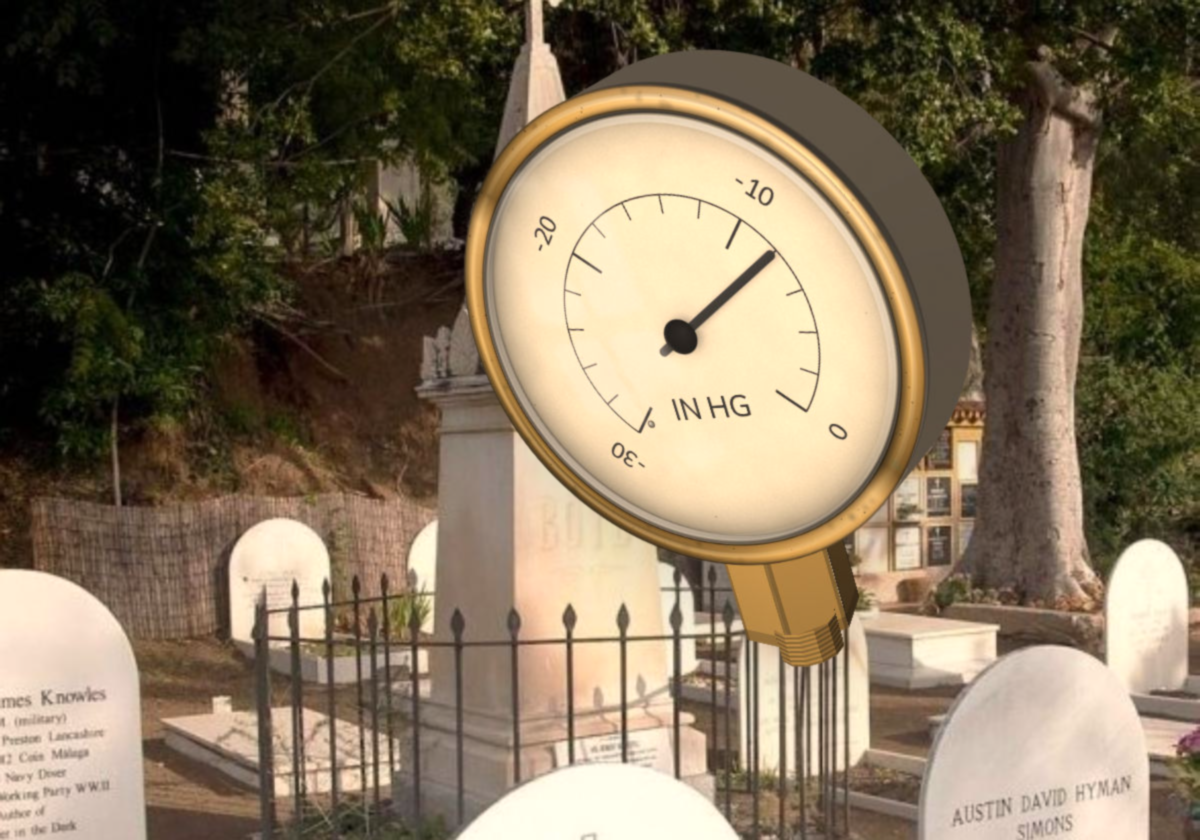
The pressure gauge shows value=-8 unit=inHg
